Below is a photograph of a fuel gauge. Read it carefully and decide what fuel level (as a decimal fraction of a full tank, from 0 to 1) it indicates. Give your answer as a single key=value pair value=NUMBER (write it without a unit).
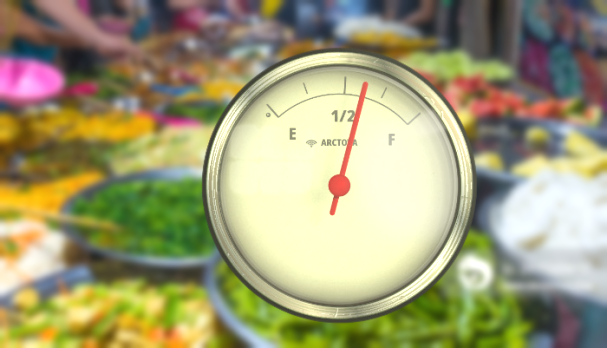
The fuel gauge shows value=0.625
